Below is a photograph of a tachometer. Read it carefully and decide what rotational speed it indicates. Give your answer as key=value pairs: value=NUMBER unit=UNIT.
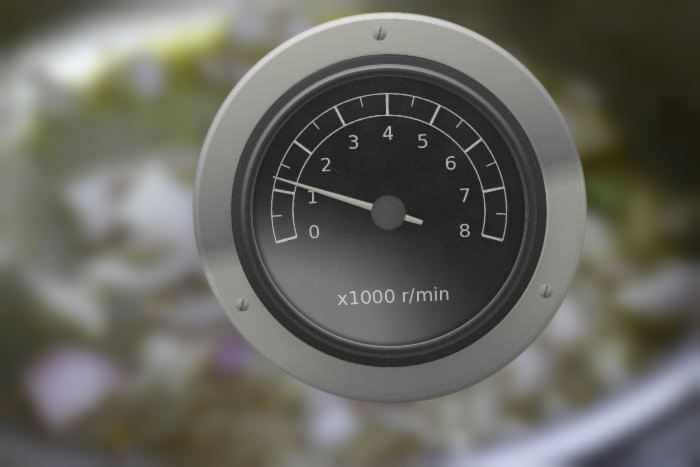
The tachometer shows value=1250 unit=rpm
